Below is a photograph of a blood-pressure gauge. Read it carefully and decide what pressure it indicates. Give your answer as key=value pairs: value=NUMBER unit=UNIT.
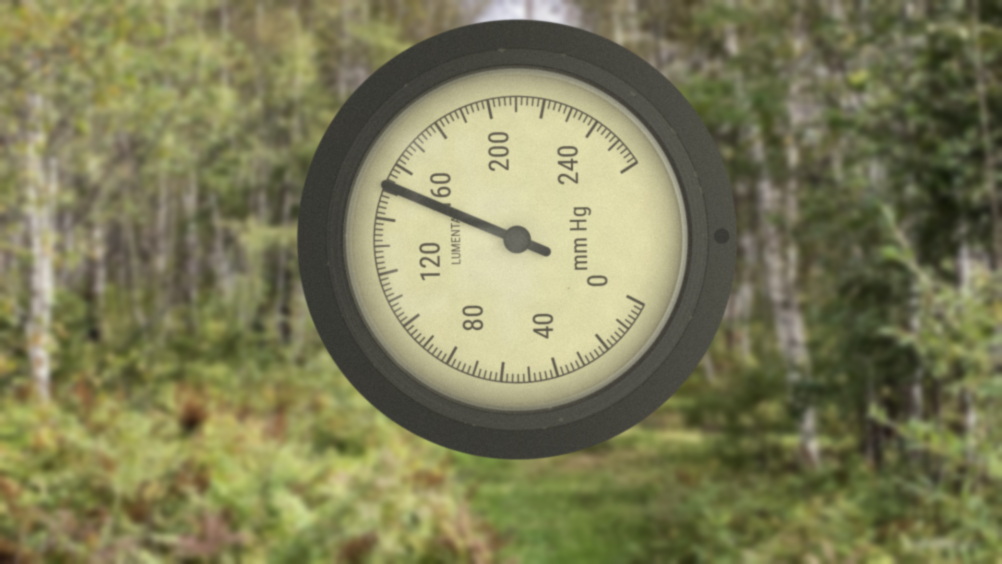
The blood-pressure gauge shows value=152 unit=mmHg
